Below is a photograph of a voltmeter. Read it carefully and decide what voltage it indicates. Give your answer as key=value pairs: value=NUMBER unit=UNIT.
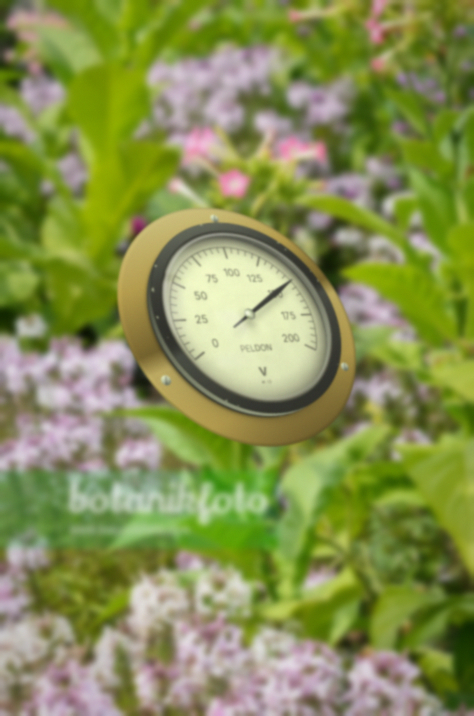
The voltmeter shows value=150 unit=V
